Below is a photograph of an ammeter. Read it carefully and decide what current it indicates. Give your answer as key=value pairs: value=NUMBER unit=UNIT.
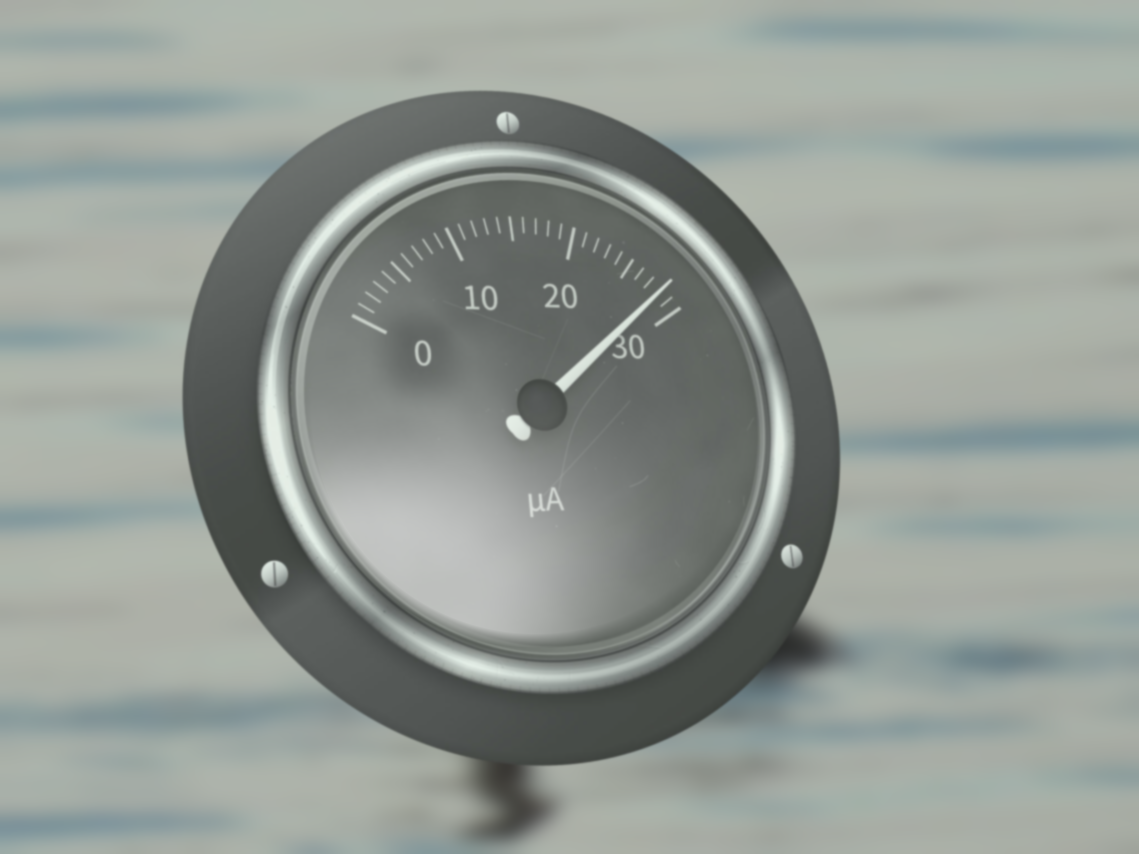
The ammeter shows value=28 unit=µA
